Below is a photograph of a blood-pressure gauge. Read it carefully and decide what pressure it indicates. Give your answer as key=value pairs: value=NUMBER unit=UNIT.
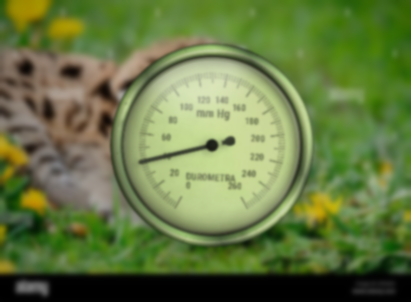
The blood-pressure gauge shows value=40 unit=mmHg
